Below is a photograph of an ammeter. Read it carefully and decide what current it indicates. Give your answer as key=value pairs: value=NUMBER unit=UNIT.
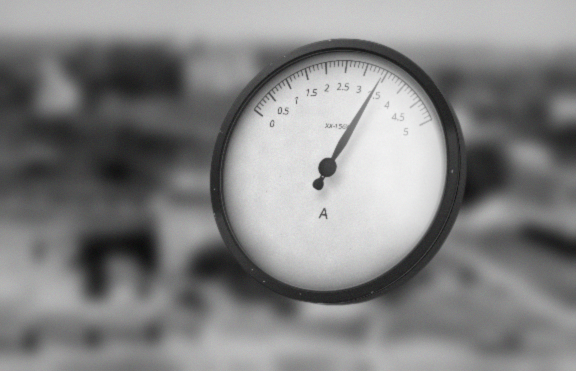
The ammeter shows value=3.5 unit=A
